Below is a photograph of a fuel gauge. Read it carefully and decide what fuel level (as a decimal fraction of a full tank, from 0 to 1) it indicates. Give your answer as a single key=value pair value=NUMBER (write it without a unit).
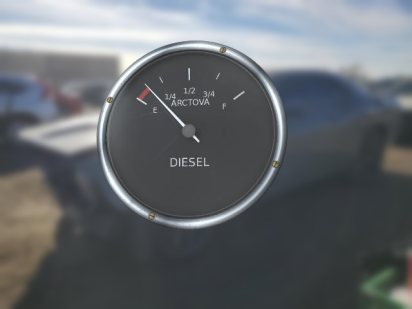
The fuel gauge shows value=0.125
